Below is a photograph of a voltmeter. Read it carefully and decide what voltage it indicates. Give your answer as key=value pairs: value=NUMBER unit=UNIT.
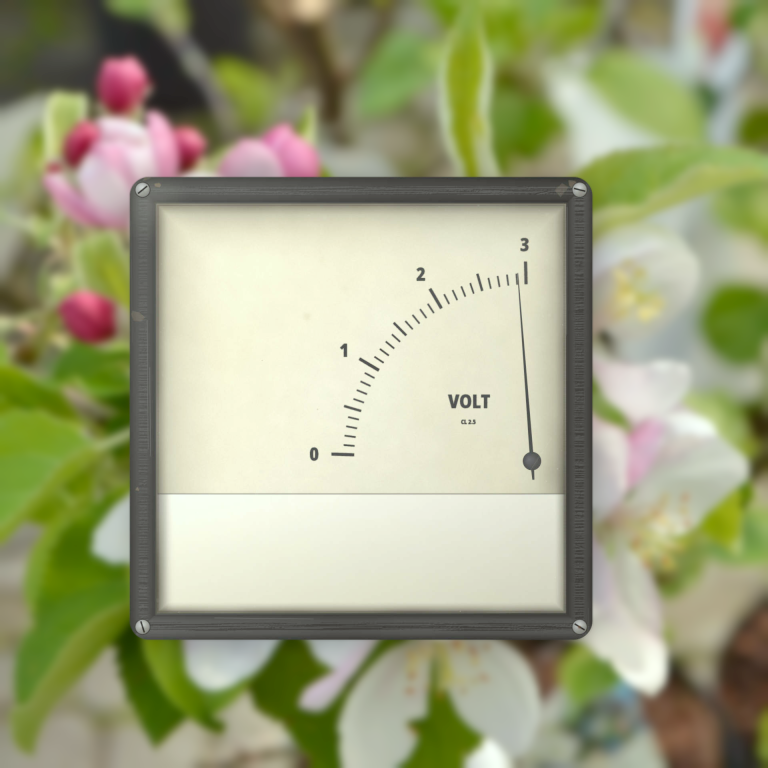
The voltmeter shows value=2.9 unit=V
